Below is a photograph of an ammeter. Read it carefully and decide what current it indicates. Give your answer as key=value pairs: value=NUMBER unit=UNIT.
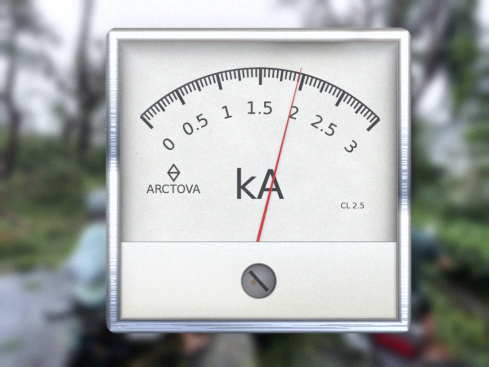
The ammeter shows value=1.95 unit=kA
